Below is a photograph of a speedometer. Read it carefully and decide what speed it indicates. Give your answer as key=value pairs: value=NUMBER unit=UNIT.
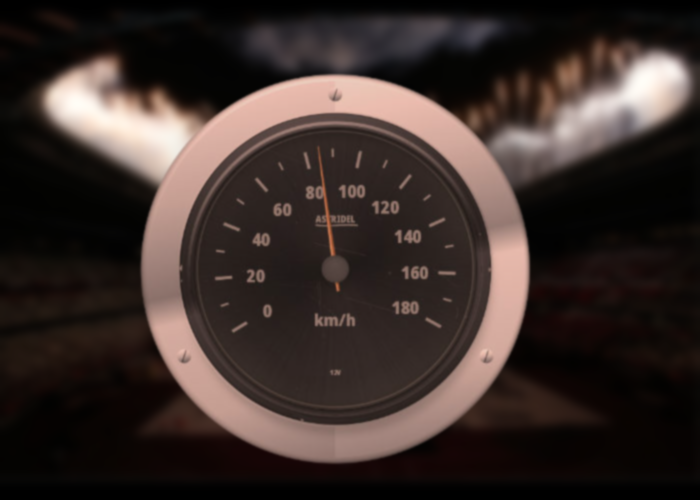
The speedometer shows value=85 unit=km/h
